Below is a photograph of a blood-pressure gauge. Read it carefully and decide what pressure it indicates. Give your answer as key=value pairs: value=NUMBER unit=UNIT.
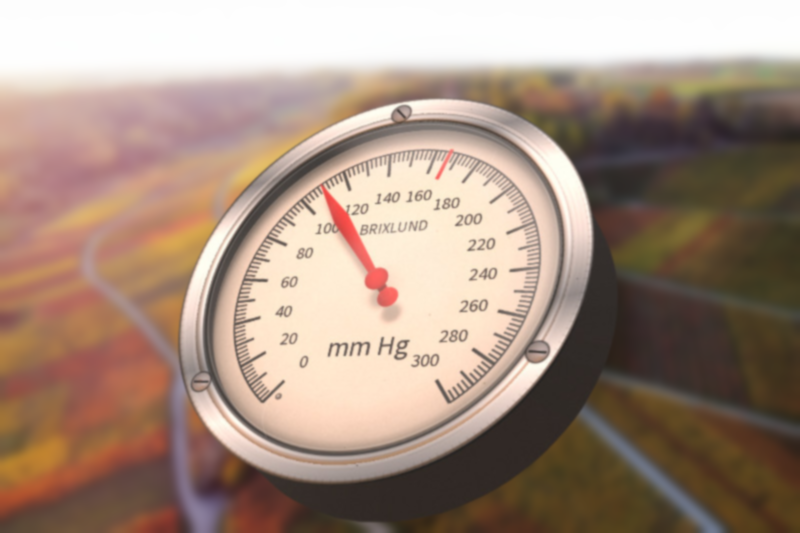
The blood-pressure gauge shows value=110 unit=mmHg
